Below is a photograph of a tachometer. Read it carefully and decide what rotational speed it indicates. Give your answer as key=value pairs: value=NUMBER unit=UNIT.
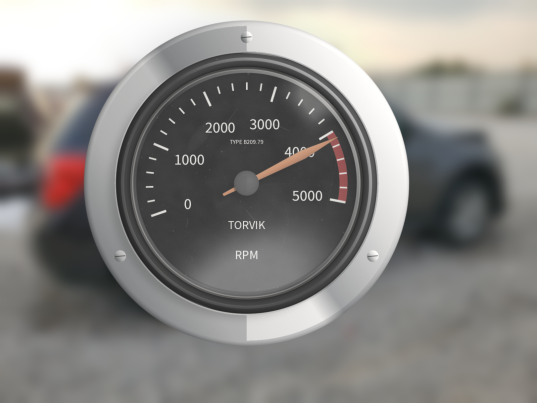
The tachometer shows value=4100 unit=rpm
